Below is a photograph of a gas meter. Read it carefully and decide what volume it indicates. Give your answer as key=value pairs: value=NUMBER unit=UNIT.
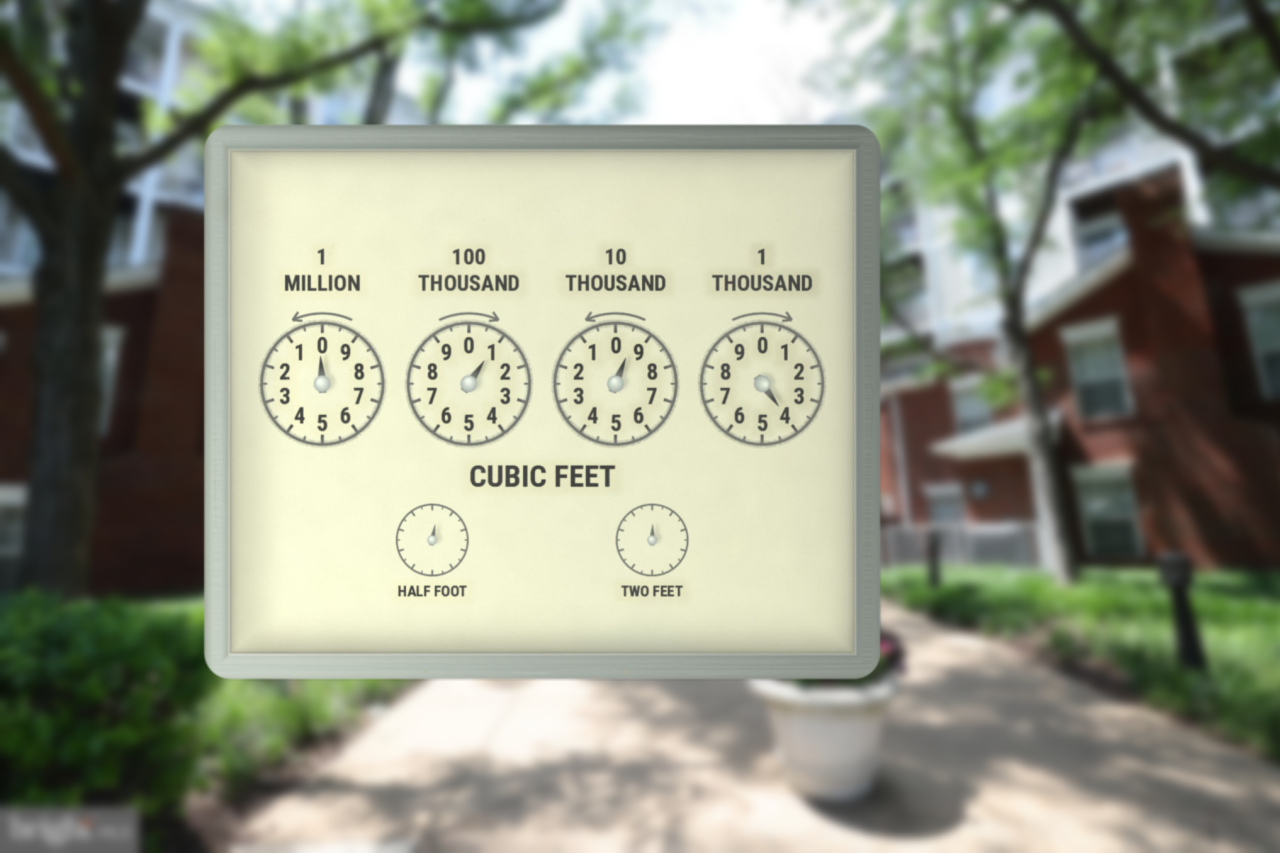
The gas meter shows value=9400 unit=ft³
